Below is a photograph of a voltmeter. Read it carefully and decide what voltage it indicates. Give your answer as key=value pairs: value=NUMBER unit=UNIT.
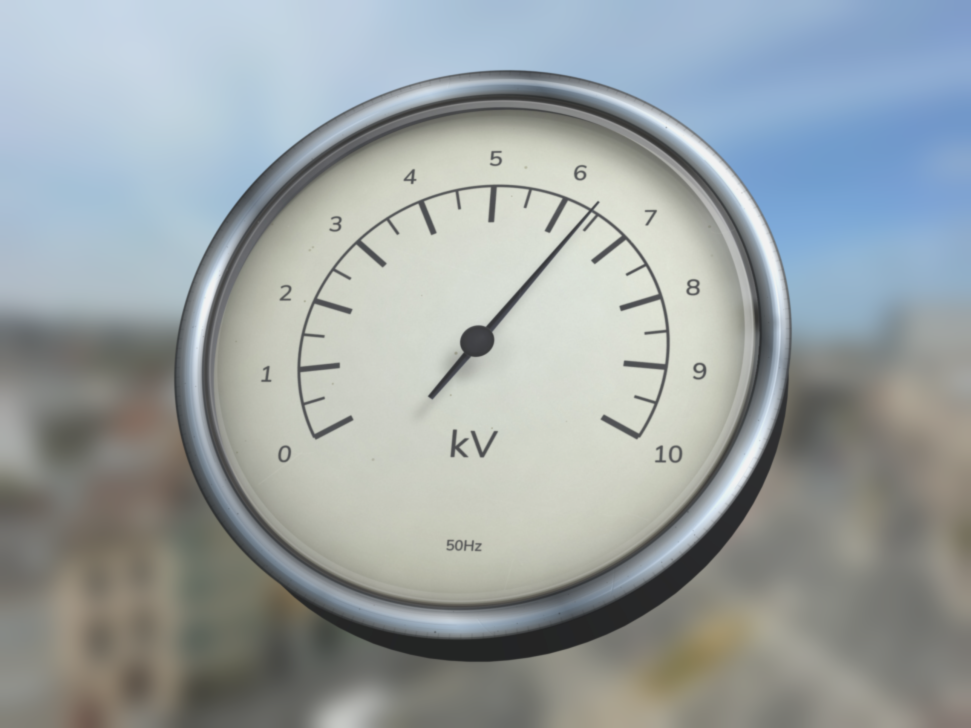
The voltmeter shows value=6.5 unit=kV
